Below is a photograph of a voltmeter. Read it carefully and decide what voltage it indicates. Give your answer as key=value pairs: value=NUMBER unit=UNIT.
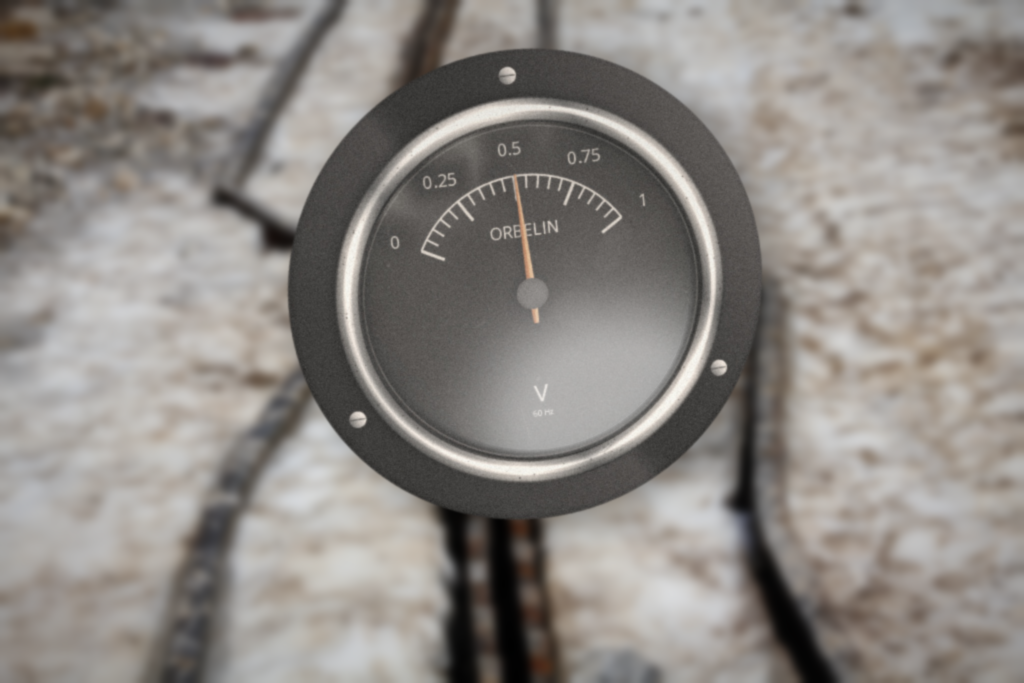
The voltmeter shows value=0.5 unit=V
